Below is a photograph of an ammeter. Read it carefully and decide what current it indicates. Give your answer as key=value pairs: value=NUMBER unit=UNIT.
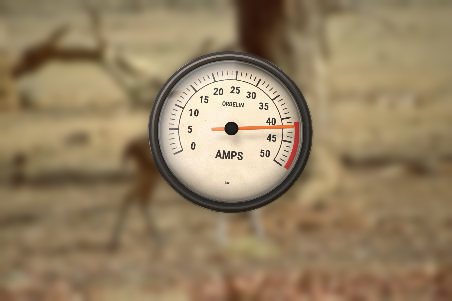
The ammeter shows value=42 unit=A
